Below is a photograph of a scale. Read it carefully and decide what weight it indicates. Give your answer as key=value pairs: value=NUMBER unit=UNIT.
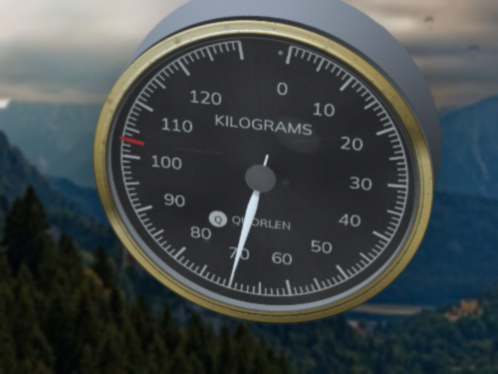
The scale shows value=70 unit=kg
